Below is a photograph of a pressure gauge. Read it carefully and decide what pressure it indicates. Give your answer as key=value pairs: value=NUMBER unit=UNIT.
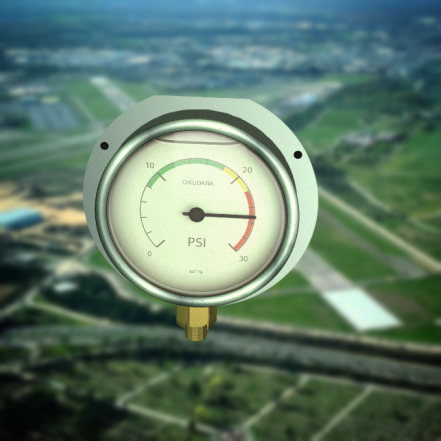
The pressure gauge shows value=25 unit=psi
